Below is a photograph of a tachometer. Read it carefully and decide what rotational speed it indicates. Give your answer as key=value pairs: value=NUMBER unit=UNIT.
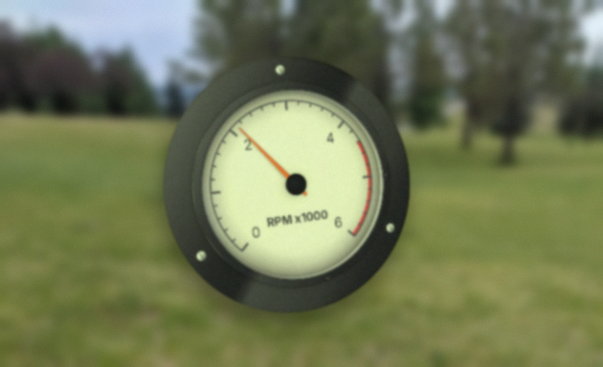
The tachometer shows value=2100 unit=rpm
